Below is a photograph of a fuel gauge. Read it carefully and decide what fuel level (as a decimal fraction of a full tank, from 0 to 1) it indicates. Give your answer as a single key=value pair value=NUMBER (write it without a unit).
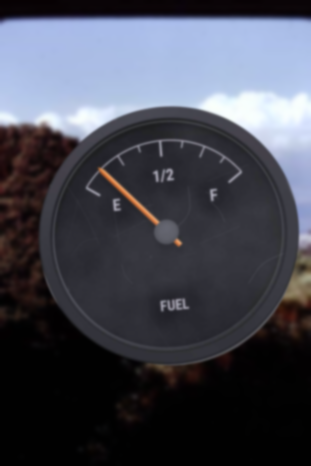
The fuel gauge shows value=0.125
